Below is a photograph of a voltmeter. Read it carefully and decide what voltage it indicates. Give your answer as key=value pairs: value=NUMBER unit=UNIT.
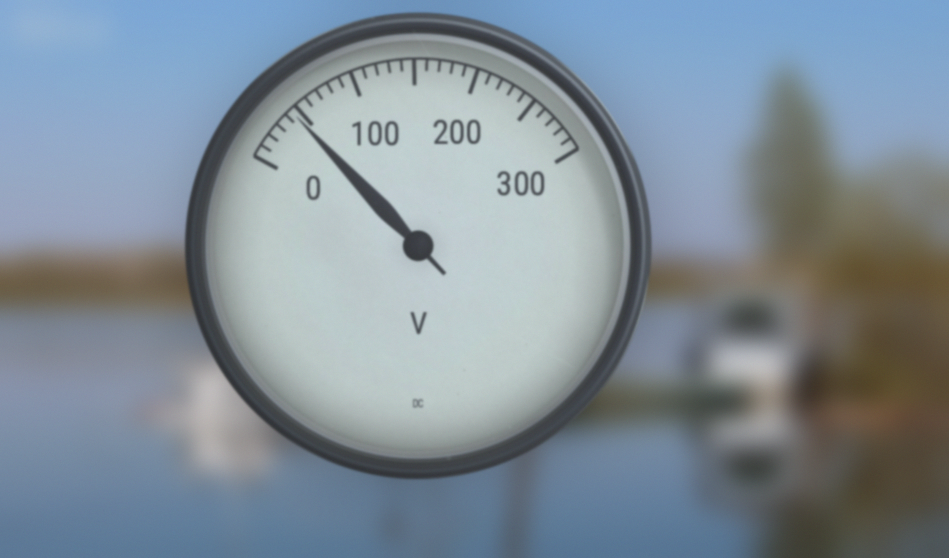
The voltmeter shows value=45 unit=V
